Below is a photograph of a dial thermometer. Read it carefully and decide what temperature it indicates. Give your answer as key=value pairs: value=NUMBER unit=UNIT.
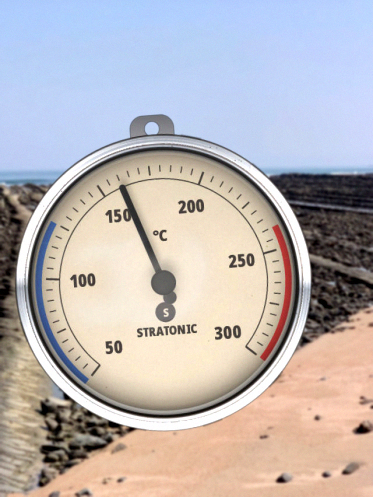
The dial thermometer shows value=160 unit=°C
